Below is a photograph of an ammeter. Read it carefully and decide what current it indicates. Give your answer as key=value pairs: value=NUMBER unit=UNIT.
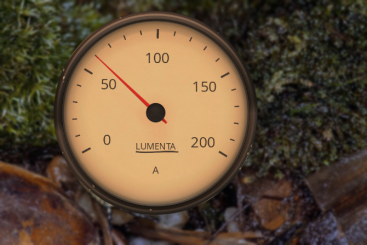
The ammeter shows value=60 unit=A
